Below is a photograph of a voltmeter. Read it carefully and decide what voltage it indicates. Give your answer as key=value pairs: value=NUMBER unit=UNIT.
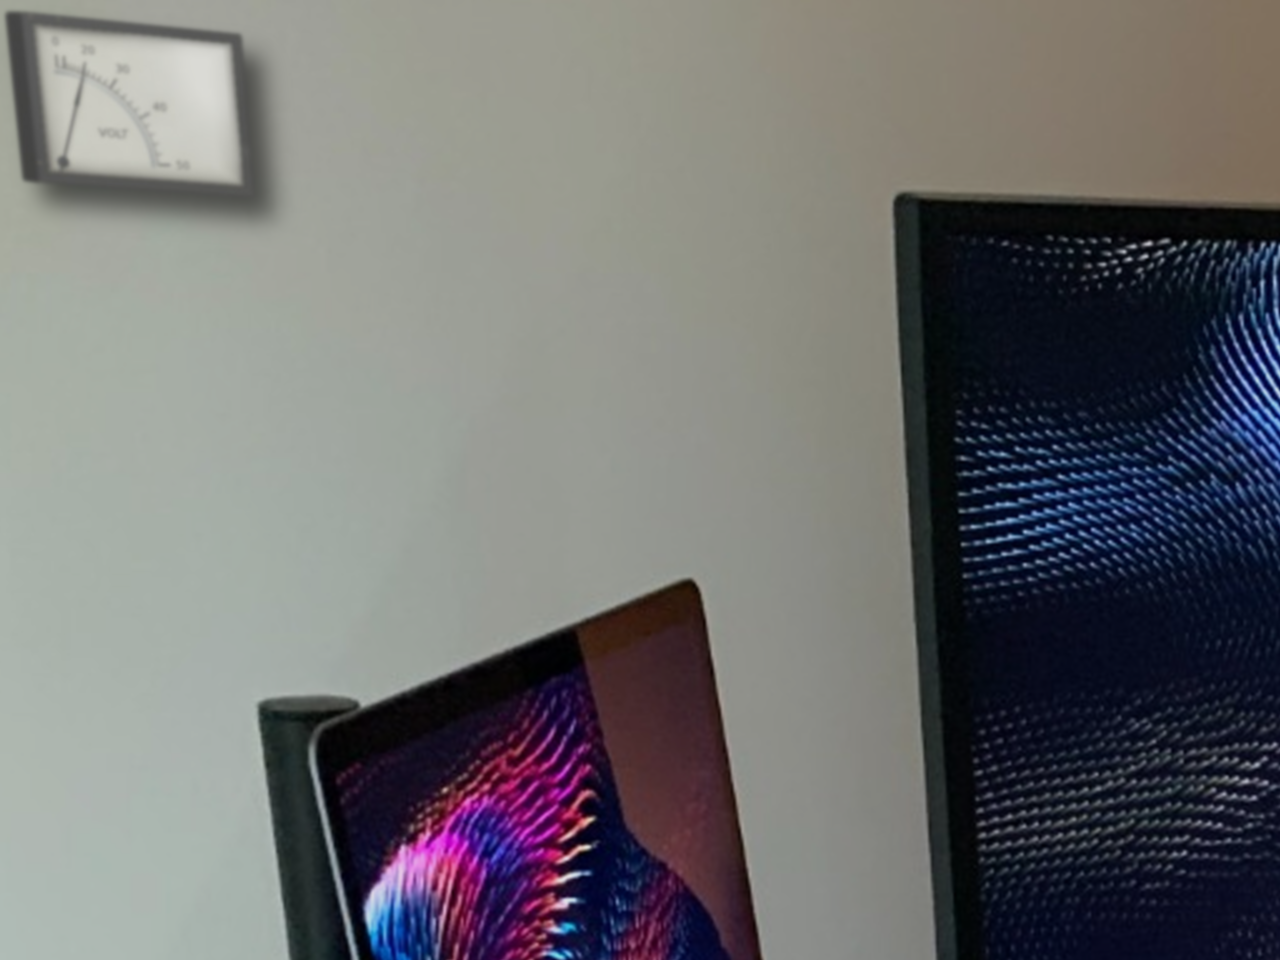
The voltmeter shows value=20 unit=V
